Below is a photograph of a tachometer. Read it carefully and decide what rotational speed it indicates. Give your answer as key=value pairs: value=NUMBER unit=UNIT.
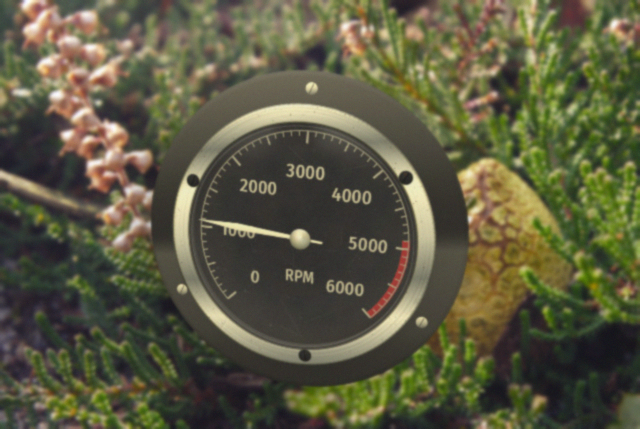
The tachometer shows value=1100 unit=rpm
